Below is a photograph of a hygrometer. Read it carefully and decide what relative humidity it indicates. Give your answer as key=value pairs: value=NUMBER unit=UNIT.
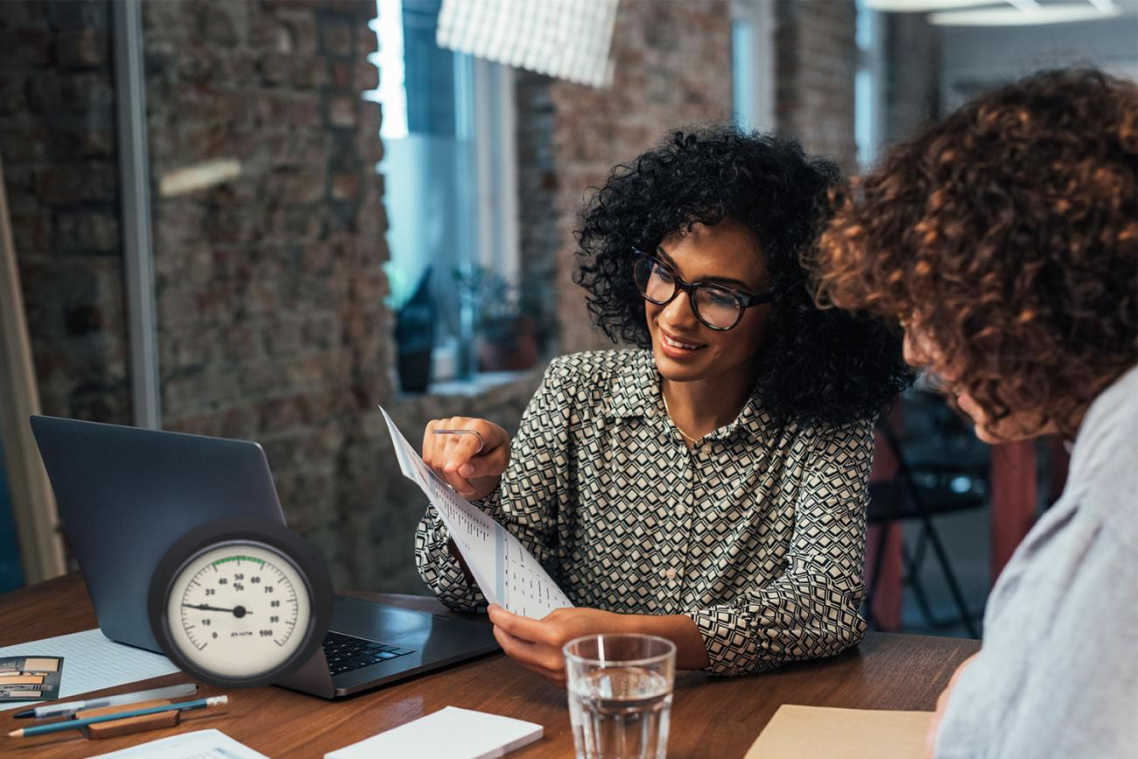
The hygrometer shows value=20 unit=%
